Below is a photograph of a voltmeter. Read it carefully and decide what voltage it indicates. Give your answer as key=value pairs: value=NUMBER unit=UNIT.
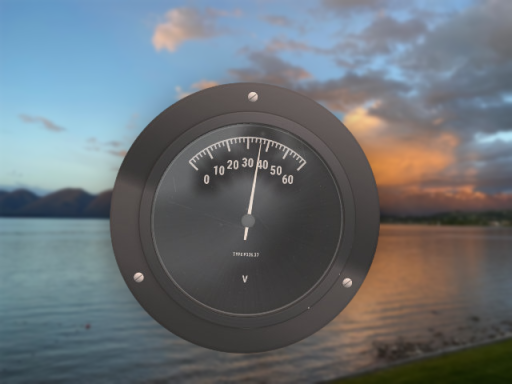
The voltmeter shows value=36 unit=V
